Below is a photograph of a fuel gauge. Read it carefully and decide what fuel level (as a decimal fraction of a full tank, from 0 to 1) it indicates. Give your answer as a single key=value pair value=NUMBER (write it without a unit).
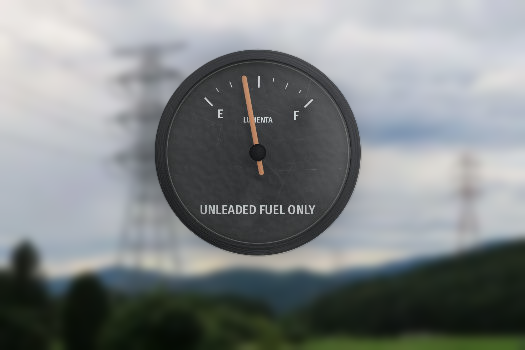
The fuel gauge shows value=0.375
